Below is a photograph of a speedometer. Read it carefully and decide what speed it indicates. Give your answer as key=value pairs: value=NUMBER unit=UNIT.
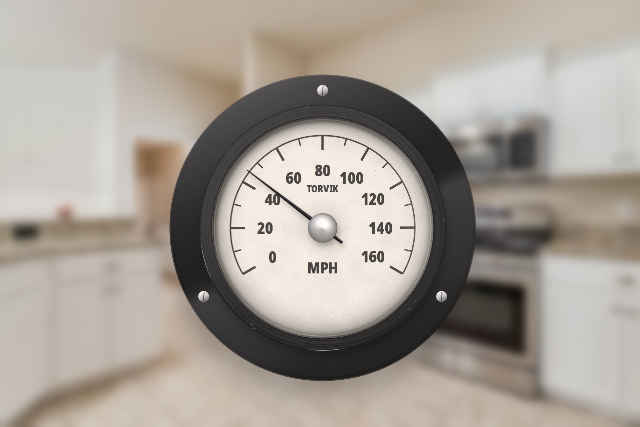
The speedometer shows value=45 unit=mph
